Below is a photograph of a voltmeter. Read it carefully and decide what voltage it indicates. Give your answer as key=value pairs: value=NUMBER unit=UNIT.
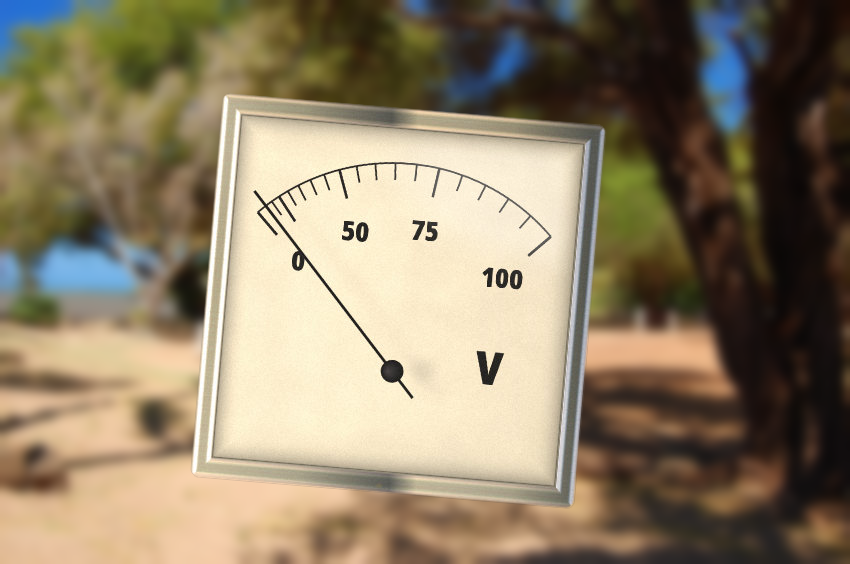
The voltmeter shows value=15 unit=V
